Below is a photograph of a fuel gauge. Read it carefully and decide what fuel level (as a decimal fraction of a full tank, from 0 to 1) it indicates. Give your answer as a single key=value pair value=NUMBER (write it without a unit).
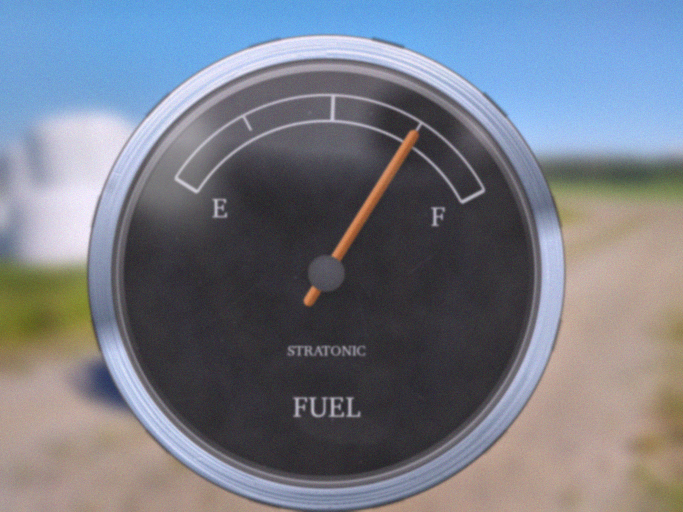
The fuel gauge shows value=0.75
